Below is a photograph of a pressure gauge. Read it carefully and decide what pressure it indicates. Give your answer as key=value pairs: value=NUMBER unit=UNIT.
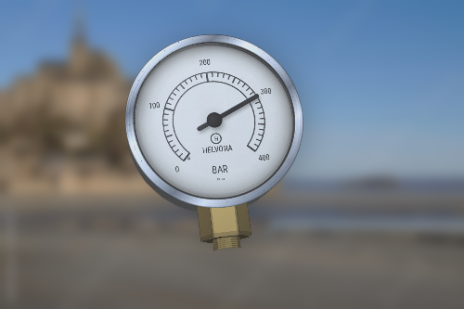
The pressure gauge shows value=300 unit=bar
